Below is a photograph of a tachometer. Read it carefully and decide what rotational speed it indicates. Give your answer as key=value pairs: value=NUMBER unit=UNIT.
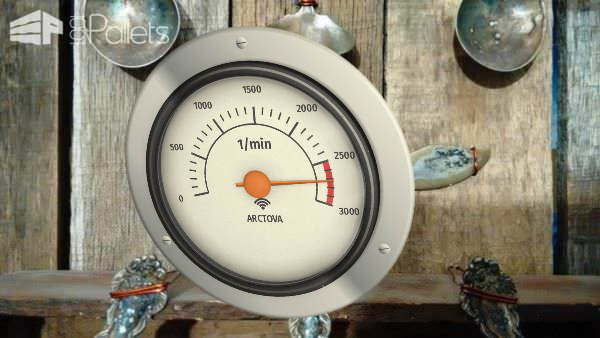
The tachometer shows value=2700 unit=rpm
